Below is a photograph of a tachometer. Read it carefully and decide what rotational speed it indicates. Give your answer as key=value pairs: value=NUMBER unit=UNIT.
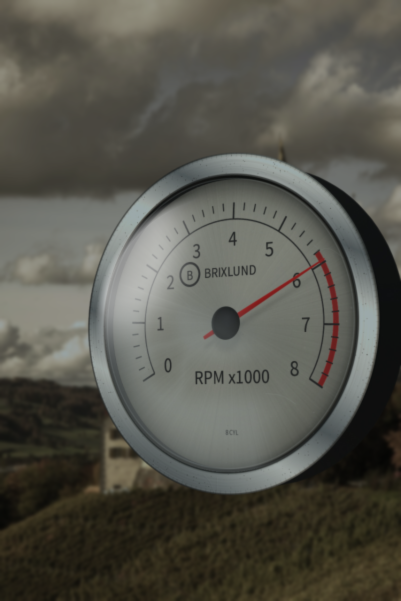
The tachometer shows value=6000 unit=rpm
